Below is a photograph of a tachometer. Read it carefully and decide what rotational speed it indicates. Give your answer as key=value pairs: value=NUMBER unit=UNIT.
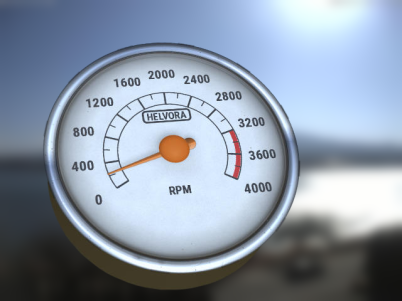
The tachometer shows value=200 unit=rpm
